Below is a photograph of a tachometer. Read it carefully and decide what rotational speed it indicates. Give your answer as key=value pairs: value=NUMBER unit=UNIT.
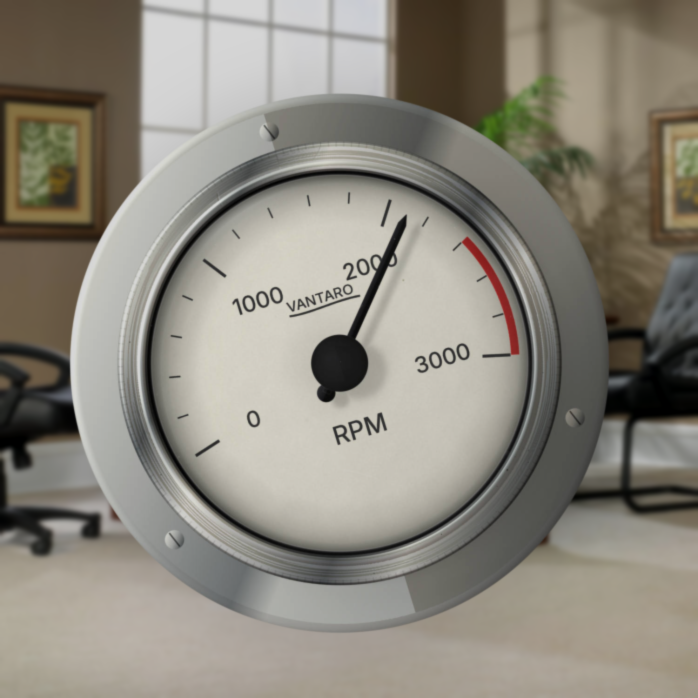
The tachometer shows value=2100 unit=rpm
